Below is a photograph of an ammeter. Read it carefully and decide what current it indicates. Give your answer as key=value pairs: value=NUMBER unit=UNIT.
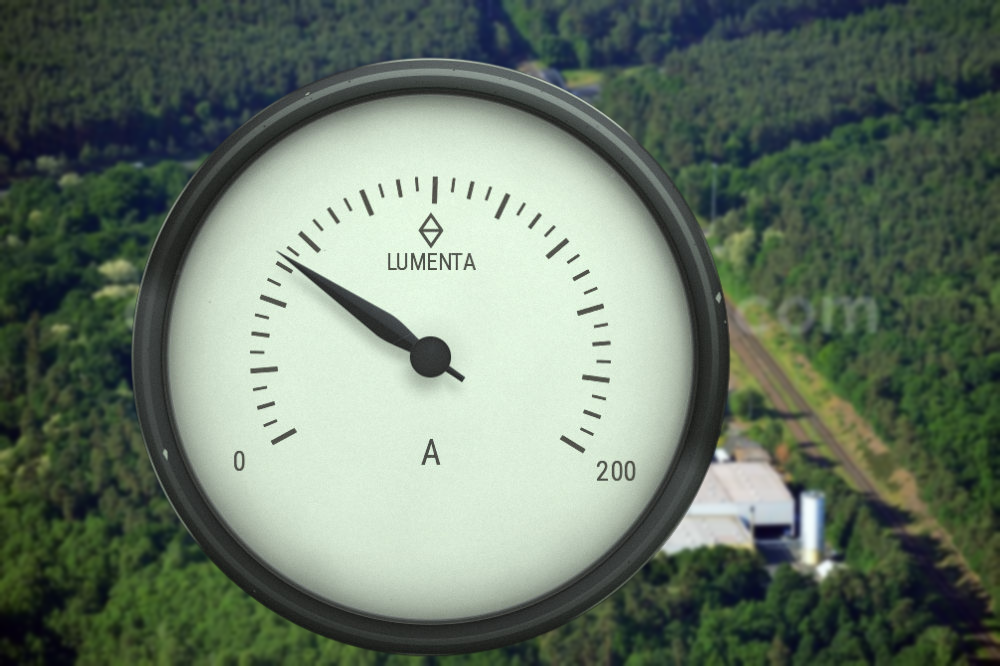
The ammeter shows value=52.5 unit=A
